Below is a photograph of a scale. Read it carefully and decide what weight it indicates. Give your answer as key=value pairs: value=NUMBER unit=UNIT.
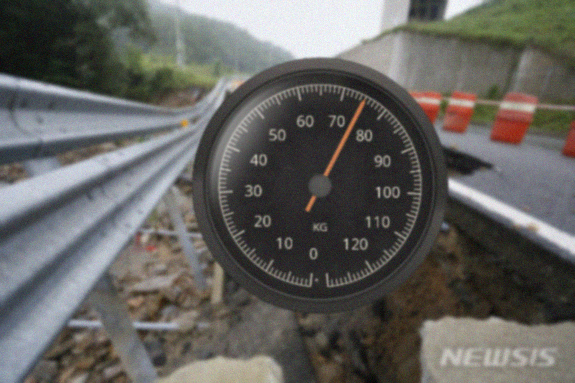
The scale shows value=75 unit=kg
